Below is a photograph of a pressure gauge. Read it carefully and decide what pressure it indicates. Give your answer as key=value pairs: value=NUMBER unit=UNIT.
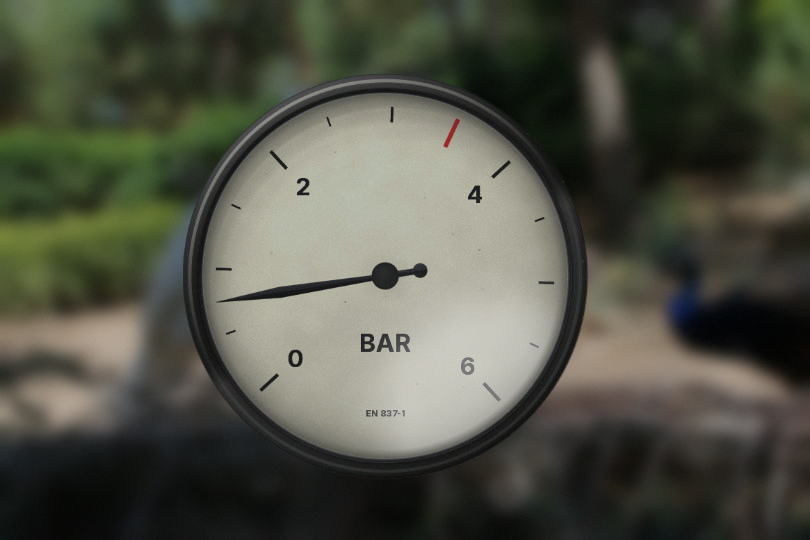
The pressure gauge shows value=0.75 unit=bar
